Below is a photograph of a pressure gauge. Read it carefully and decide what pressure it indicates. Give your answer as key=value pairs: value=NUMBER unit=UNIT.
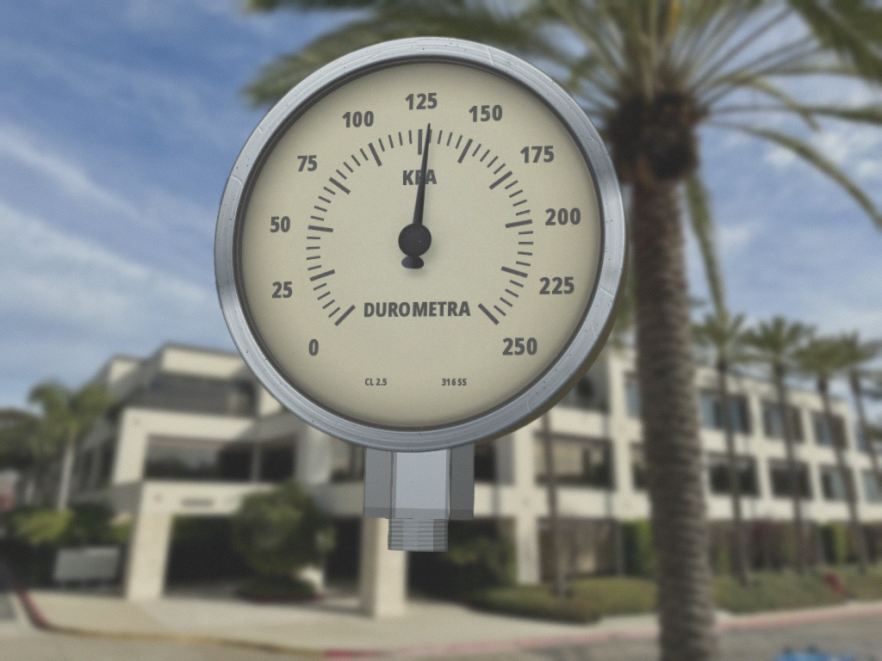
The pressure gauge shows value=130 unit=kPa
